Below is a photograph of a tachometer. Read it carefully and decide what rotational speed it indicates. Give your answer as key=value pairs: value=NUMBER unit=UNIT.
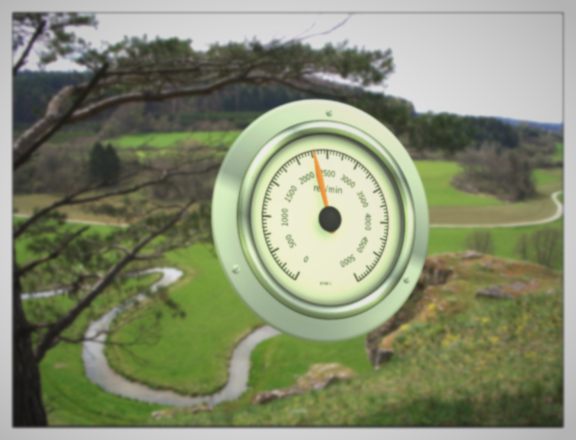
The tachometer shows value=2250 unit=rpm
